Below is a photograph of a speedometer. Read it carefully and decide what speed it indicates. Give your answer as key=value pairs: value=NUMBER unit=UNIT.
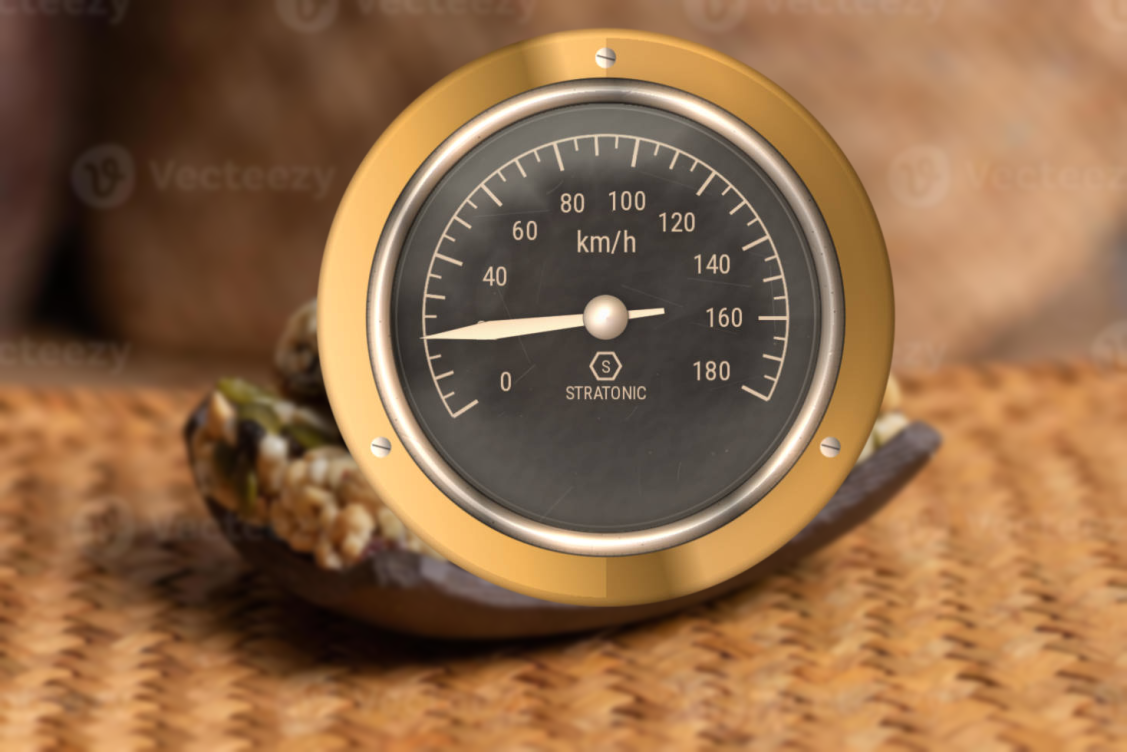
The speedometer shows value=20 unit=km/h
